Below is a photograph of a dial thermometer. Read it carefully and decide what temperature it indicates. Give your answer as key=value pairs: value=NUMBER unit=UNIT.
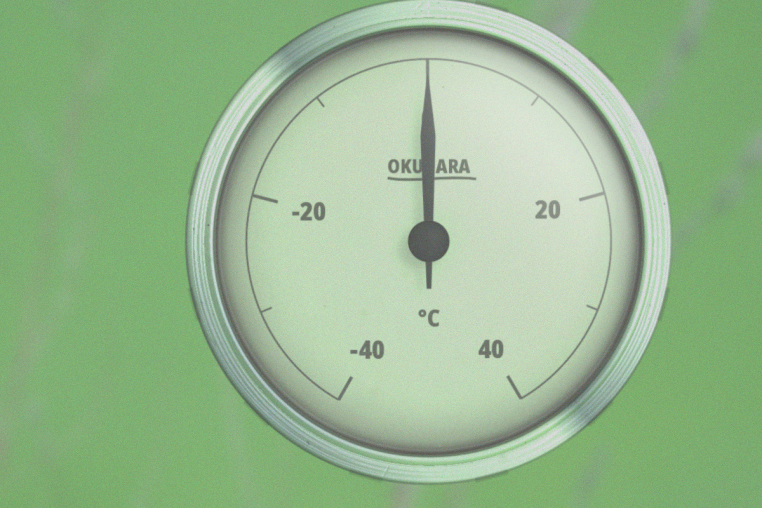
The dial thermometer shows value=0 unit=°C
